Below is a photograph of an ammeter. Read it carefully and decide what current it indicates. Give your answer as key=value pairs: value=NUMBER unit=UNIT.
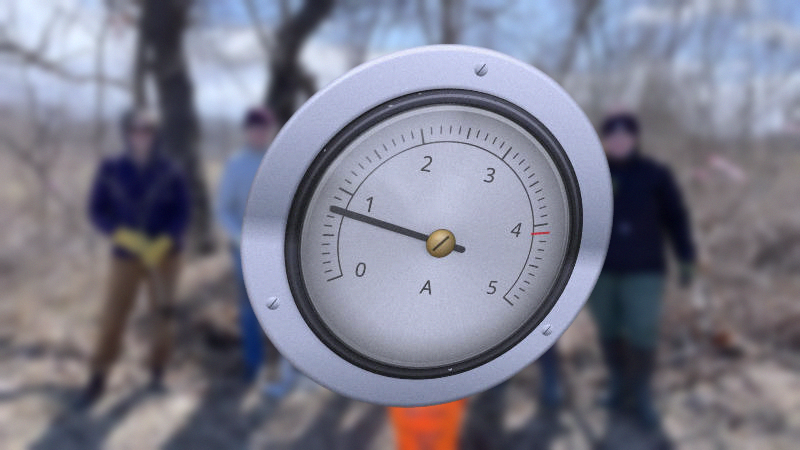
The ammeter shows value=0.8 unit=A
